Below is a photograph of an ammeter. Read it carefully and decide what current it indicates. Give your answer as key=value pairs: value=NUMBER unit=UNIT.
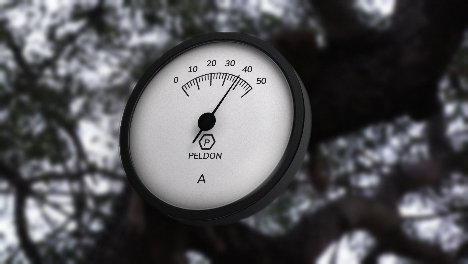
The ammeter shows value=40 unit=A
